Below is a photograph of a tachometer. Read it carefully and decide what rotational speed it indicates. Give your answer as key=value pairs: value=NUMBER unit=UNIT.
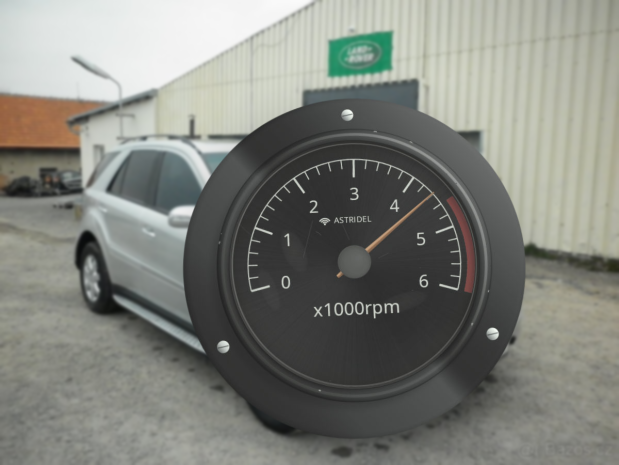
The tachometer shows value=4400 unit=rpm
